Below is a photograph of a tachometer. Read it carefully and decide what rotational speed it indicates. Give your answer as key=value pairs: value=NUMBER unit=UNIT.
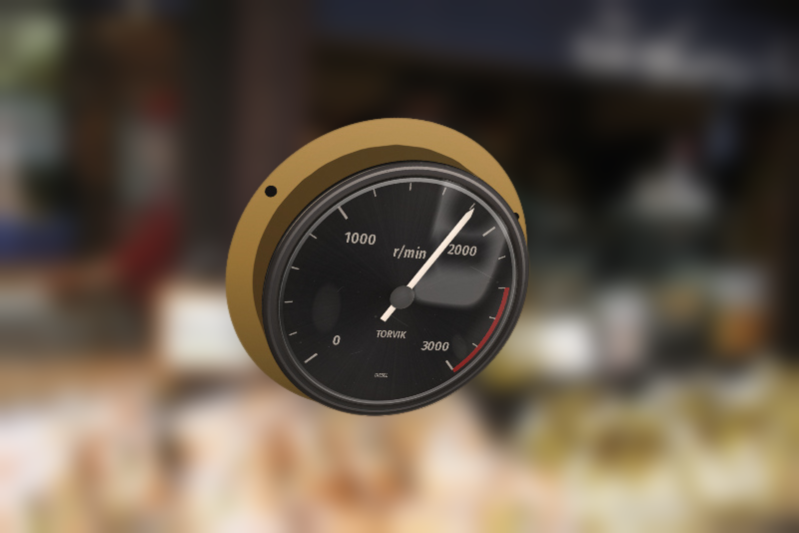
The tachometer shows value=1800 unit=rpm
